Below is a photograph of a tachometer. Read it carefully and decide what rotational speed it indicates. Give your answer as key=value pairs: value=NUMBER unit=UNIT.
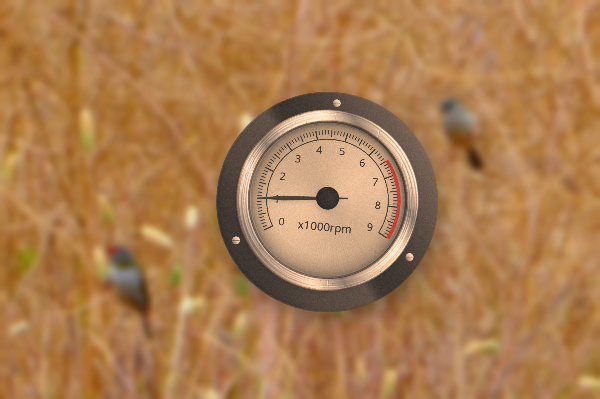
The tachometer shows value=1000 unit=rpm
